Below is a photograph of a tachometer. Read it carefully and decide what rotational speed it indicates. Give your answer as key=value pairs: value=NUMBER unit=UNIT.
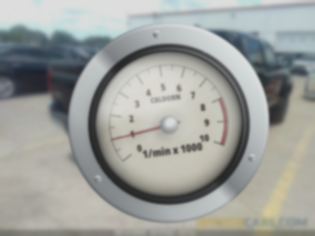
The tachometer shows value=1000 unit=rpm
